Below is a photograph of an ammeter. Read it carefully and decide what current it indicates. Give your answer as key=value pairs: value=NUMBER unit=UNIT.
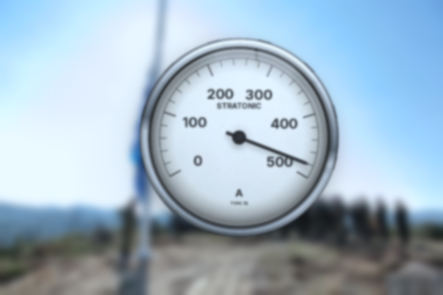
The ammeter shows value=480 unit=A
